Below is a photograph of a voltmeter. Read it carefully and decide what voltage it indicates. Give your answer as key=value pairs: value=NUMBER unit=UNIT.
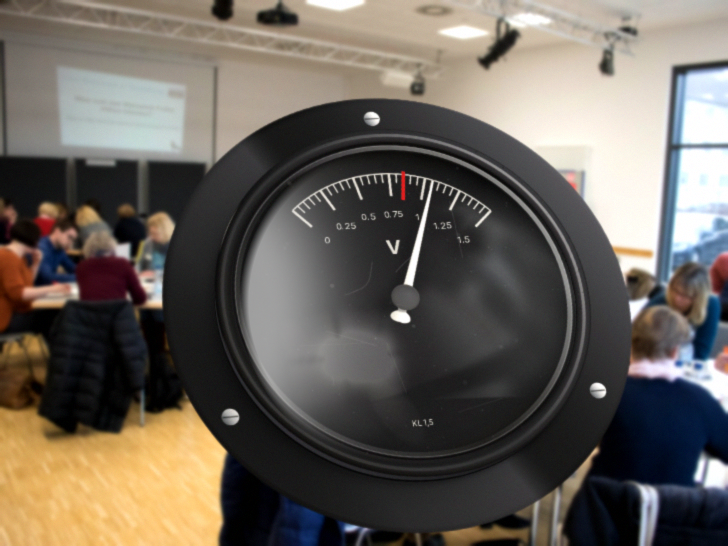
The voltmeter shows value=1.05 unit=V
